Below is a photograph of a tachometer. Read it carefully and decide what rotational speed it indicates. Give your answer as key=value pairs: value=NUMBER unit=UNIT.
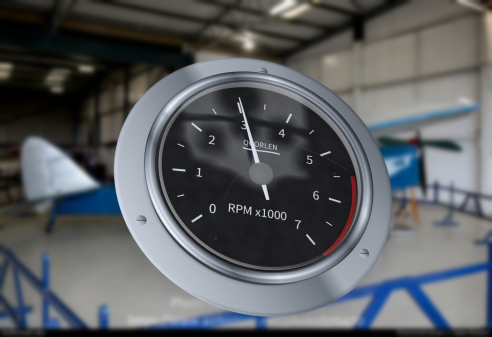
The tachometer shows value=3000 unit=rpm
